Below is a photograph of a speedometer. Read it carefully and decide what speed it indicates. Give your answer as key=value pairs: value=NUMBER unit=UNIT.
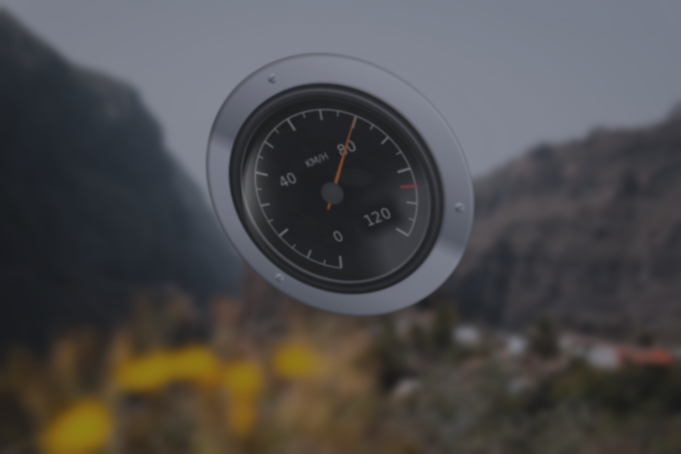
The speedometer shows value=80 unit=km/h
